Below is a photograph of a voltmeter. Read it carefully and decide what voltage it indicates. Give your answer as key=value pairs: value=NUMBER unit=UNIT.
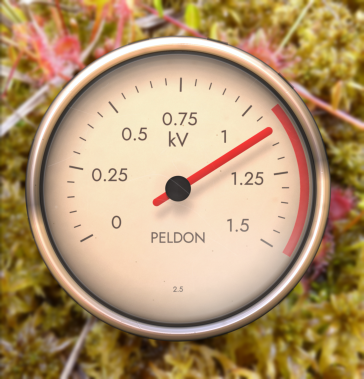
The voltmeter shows value=1.1 unit=kV
